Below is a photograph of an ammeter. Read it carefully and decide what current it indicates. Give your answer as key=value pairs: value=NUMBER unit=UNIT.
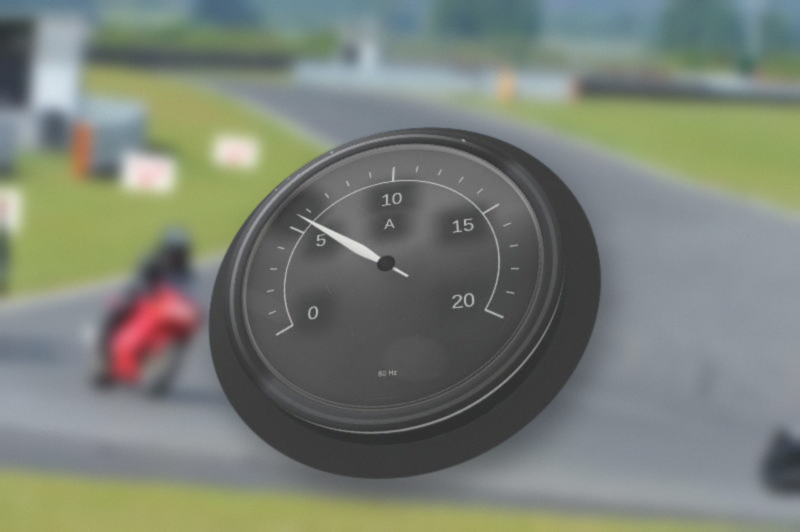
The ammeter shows value=5.5 unit=A
